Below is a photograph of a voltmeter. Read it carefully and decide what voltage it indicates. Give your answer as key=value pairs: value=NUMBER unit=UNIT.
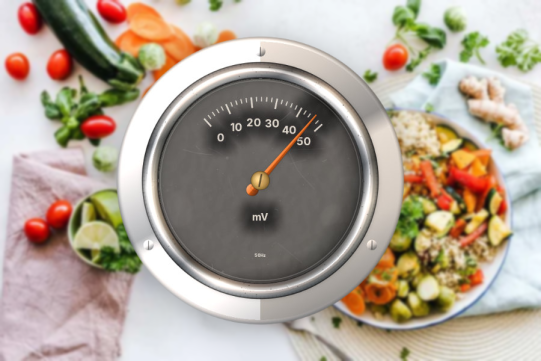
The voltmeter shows value=46 unit=mV
